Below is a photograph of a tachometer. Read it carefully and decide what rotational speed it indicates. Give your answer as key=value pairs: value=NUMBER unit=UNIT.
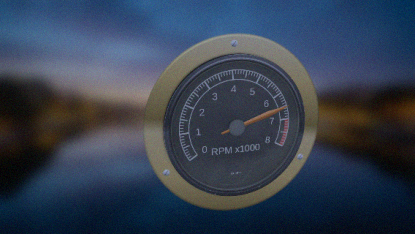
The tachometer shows value=6500 unit=rpm
